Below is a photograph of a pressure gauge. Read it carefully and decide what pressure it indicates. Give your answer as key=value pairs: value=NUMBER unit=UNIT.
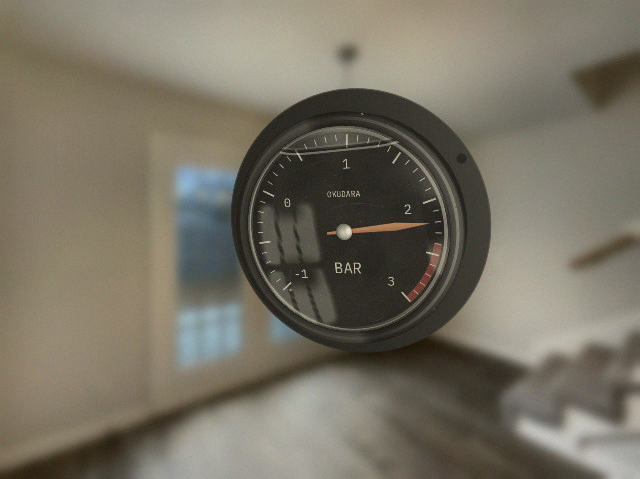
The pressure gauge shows value=2.2 unit=bar
